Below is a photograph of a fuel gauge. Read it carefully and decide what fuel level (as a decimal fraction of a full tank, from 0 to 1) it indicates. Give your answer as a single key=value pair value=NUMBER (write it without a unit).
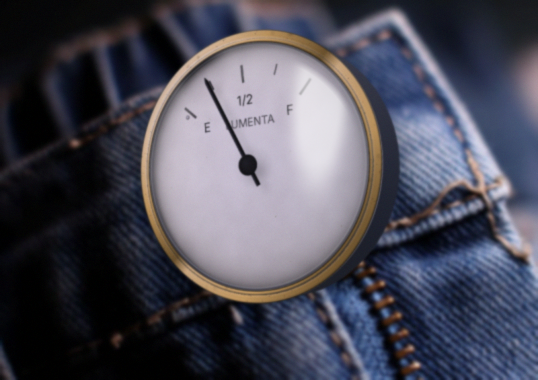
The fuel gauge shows value=0.25
